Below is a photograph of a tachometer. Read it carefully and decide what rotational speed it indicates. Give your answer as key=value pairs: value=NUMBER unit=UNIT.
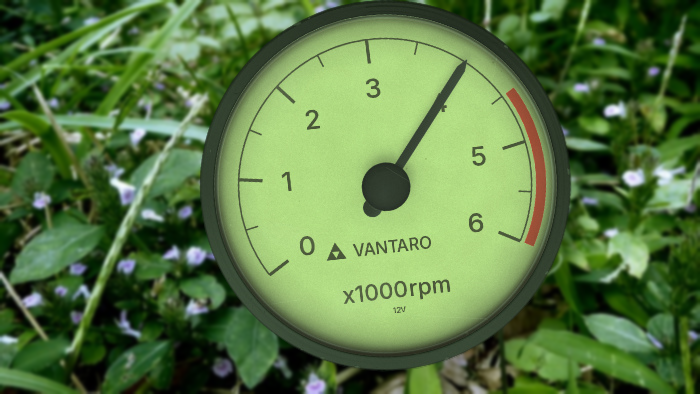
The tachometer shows value=4000 unit=rpm
